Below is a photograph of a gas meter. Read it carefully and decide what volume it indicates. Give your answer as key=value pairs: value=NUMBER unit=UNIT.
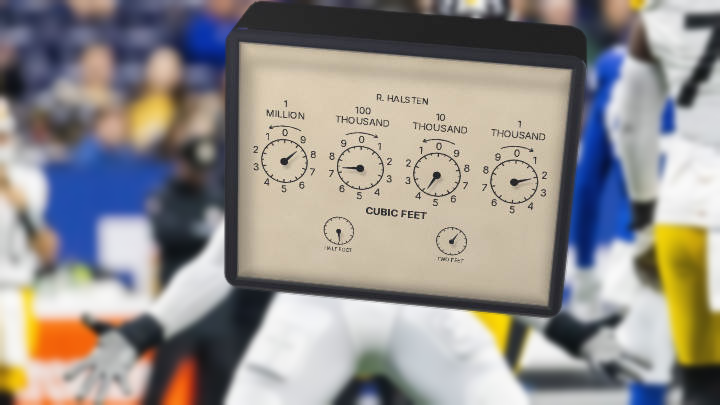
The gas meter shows value=874200 unit=ft³
